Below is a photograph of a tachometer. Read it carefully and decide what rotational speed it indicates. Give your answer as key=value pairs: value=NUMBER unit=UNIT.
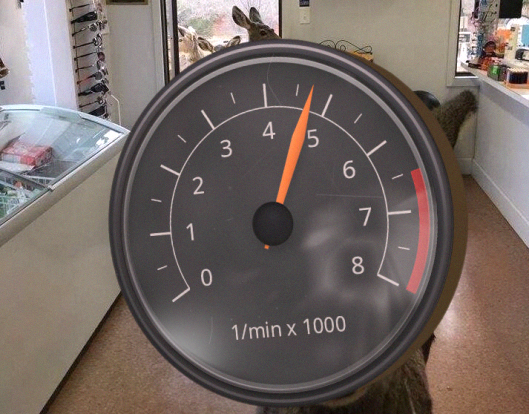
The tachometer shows value=4750 unit=rpm
